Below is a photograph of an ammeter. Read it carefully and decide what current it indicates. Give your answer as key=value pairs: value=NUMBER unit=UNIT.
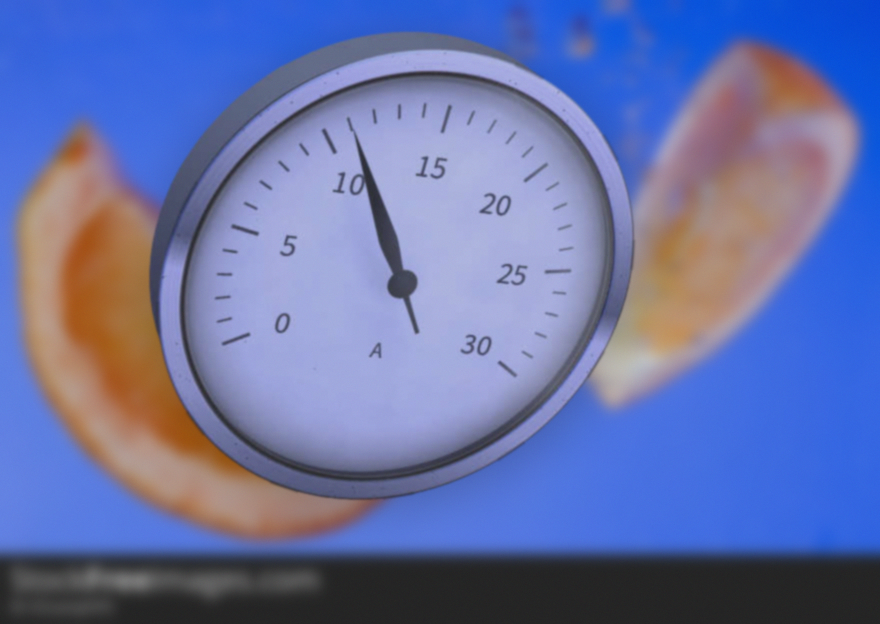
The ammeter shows value=11 unit=A
